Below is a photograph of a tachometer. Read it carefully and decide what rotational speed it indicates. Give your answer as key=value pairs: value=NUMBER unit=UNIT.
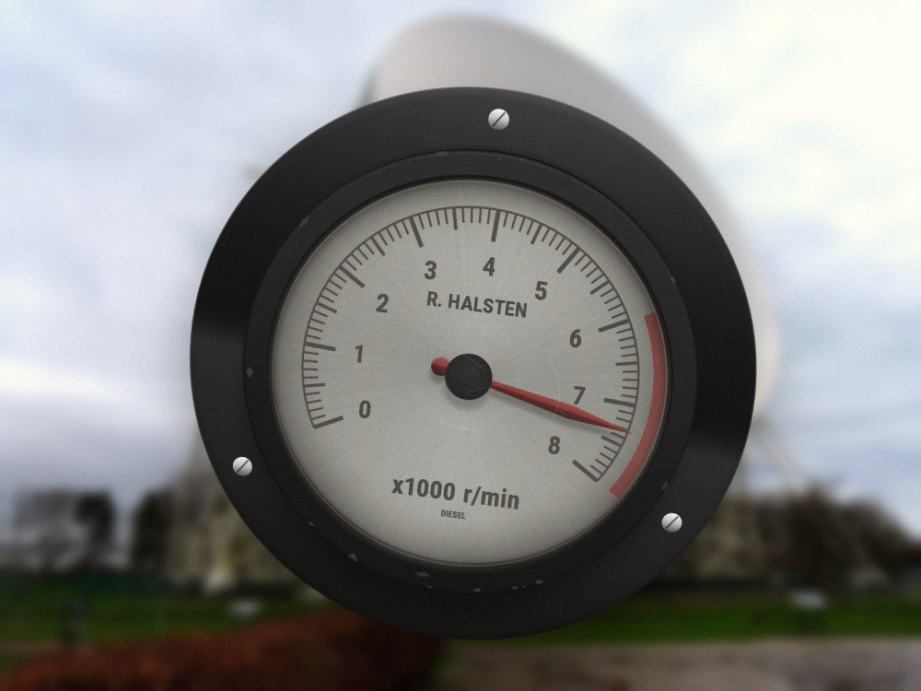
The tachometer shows value=7300 unit=rpm
